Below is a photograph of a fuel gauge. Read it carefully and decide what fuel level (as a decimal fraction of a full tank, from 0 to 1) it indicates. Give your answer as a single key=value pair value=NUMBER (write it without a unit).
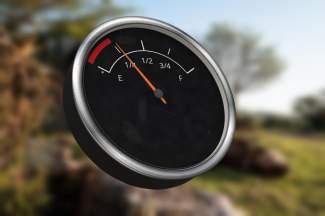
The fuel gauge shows value=0.25
